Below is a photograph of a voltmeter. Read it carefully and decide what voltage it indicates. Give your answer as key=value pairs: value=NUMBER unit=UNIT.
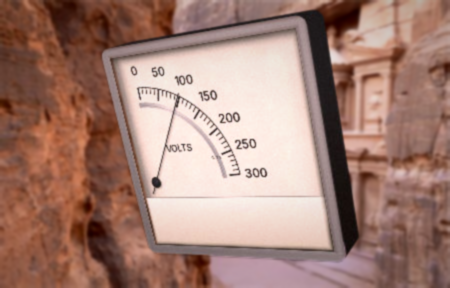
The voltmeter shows value=100 unit=V
